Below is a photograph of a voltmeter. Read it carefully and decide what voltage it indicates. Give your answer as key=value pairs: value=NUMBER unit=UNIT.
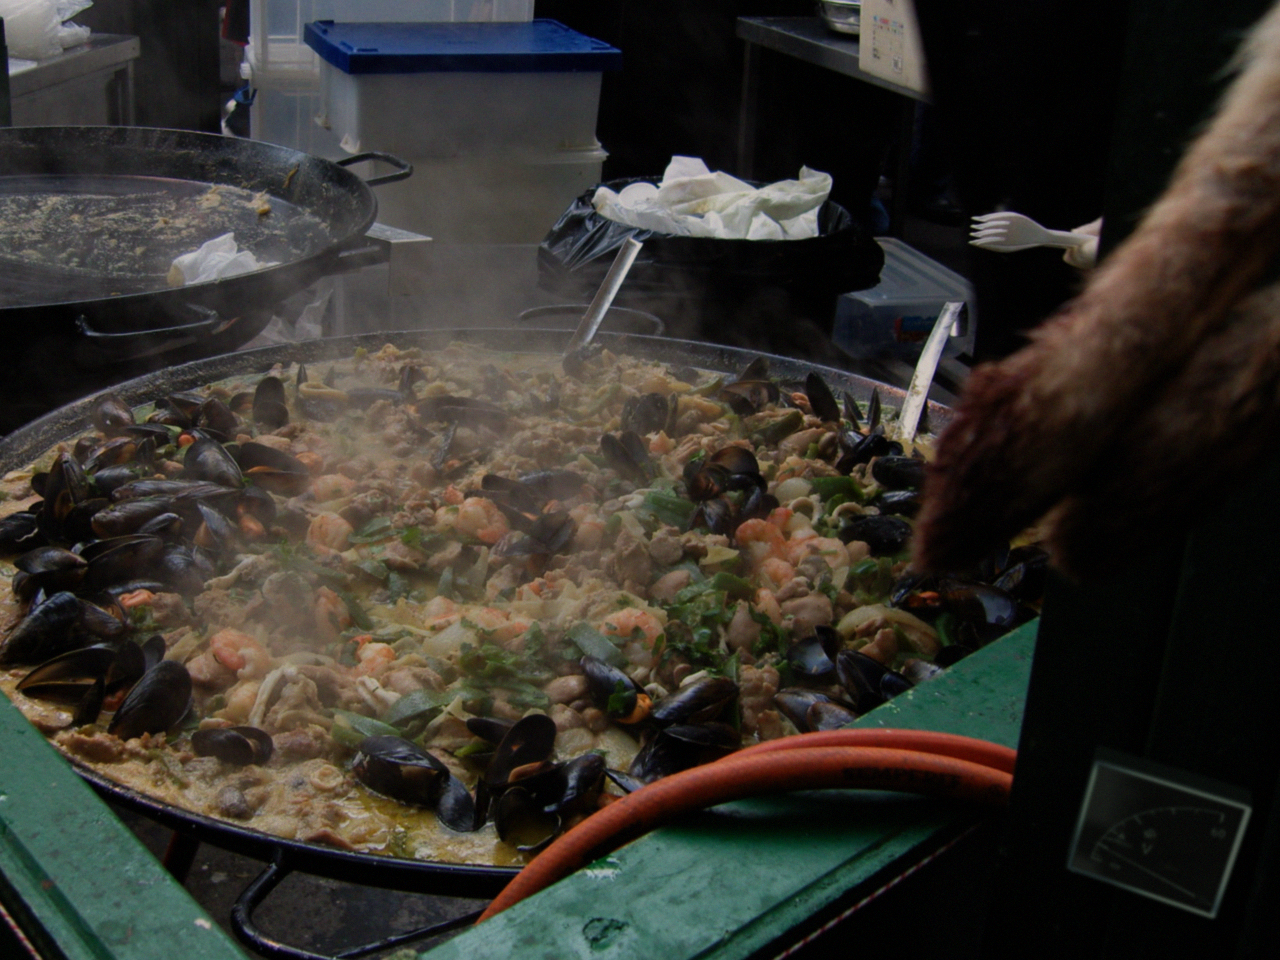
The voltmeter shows value=20 unit=V
